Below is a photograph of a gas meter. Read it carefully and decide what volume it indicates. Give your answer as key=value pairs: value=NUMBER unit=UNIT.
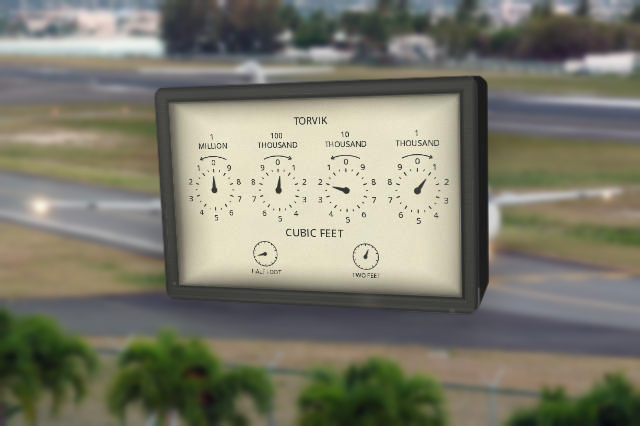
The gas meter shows value=2100 unit=ft³
